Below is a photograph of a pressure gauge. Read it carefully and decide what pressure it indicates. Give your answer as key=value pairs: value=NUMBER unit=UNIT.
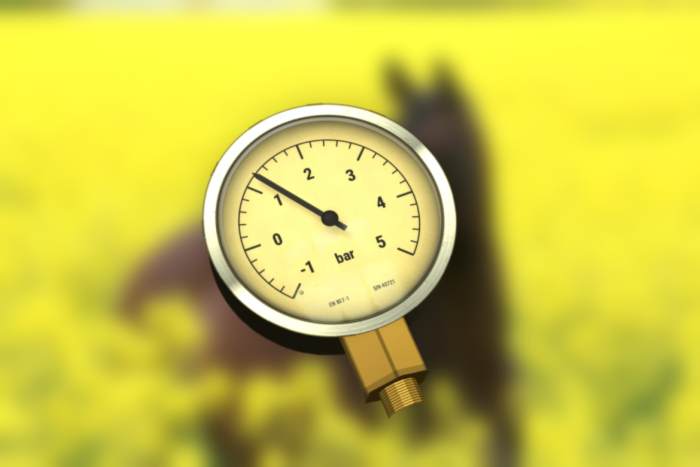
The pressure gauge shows value=1.2 unit=bar
